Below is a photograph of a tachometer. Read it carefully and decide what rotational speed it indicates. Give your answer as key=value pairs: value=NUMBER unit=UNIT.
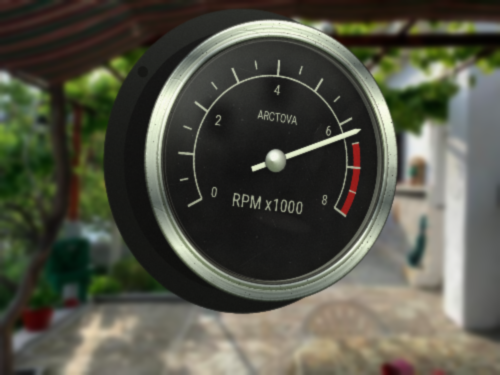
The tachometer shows value=6250 unit=rpm
